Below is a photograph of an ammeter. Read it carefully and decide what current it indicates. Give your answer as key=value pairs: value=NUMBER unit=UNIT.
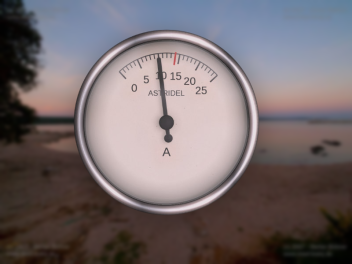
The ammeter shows value=10 unit=A
